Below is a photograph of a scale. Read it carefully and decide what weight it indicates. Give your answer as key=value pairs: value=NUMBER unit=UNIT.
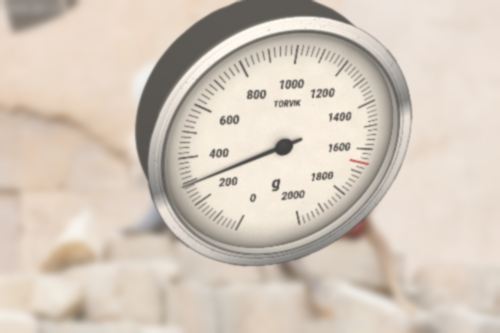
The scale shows value=300 unit=g
